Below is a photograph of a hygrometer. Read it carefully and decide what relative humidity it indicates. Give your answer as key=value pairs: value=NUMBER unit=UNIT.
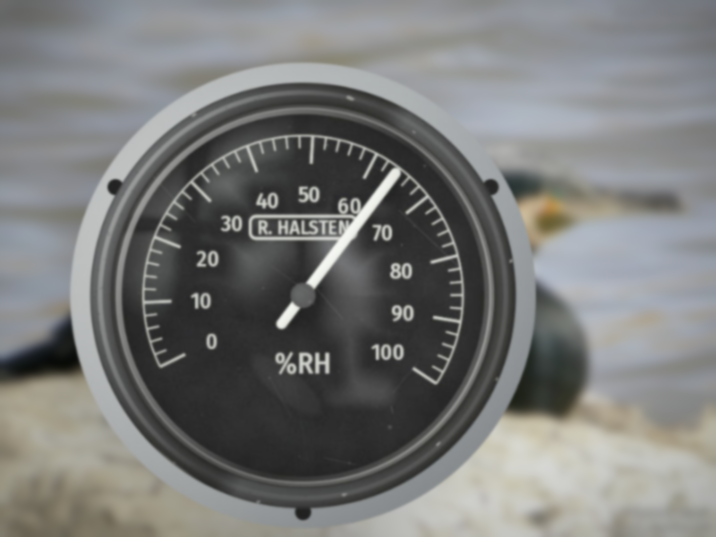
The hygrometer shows value=64 unit=%
